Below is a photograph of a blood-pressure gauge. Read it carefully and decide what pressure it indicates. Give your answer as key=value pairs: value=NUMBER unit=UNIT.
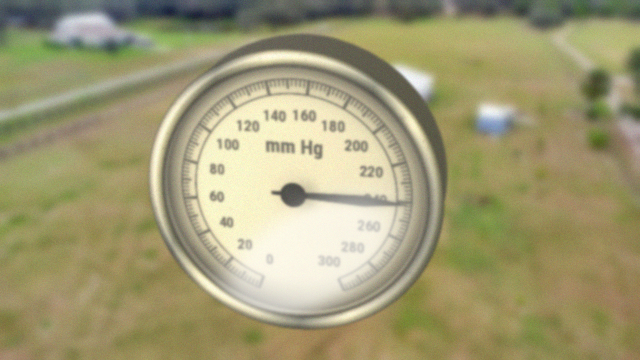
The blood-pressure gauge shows value=240 unit=mmHg
